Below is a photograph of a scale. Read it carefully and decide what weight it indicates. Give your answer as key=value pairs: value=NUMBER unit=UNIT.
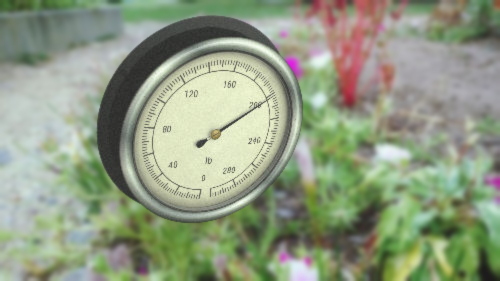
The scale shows value=200 unit=lb
